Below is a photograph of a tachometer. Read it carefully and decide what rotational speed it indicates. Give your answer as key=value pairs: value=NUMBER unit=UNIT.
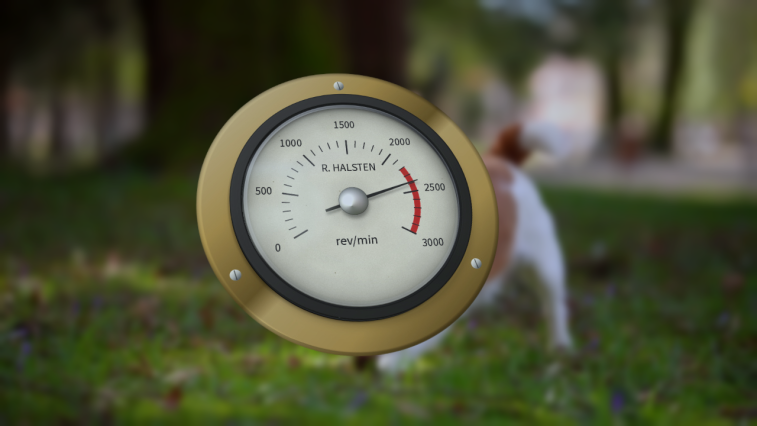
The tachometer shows value=2400 unit=rpm
